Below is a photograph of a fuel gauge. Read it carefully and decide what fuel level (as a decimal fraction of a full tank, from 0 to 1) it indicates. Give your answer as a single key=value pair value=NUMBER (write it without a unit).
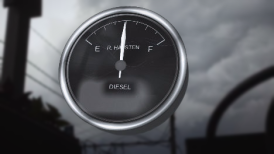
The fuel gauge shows value=0.5
